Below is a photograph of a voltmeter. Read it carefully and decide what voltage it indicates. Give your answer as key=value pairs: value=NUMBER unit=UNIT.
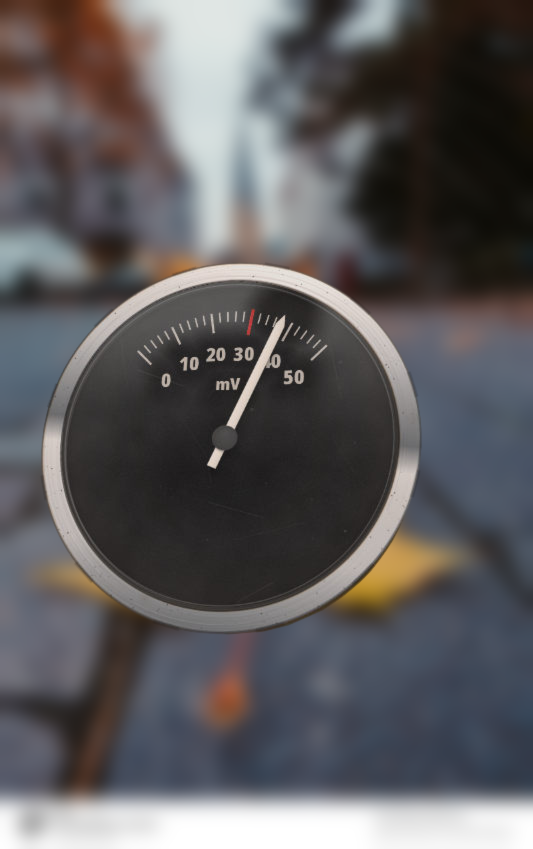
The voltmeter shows value=38 unit=mV
